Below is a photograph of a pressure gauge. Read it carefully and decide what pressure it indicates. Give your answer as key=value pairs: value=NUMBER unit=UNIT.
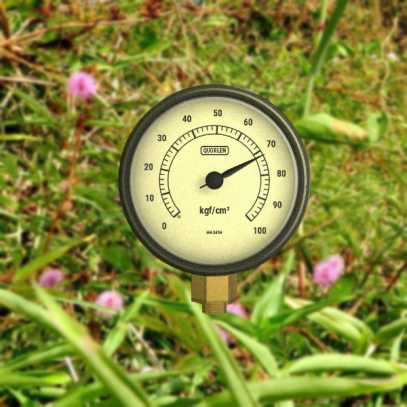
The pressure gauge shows value=72 unit=kg/cm²
